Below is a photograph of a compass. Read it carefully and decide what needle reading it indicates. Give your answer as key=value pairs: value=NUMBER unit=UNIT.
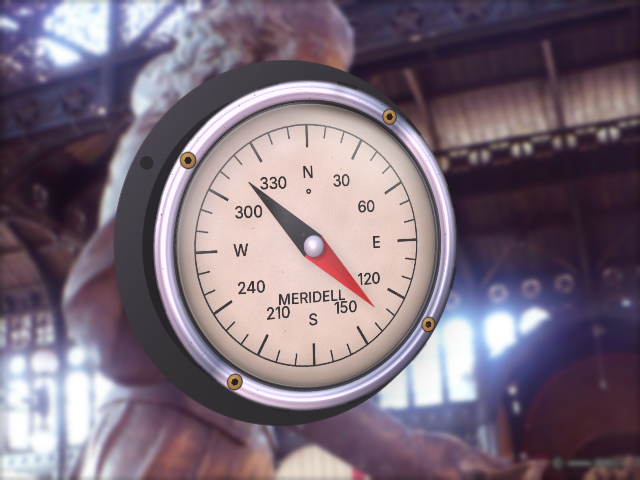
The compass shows value=135 unit=°
